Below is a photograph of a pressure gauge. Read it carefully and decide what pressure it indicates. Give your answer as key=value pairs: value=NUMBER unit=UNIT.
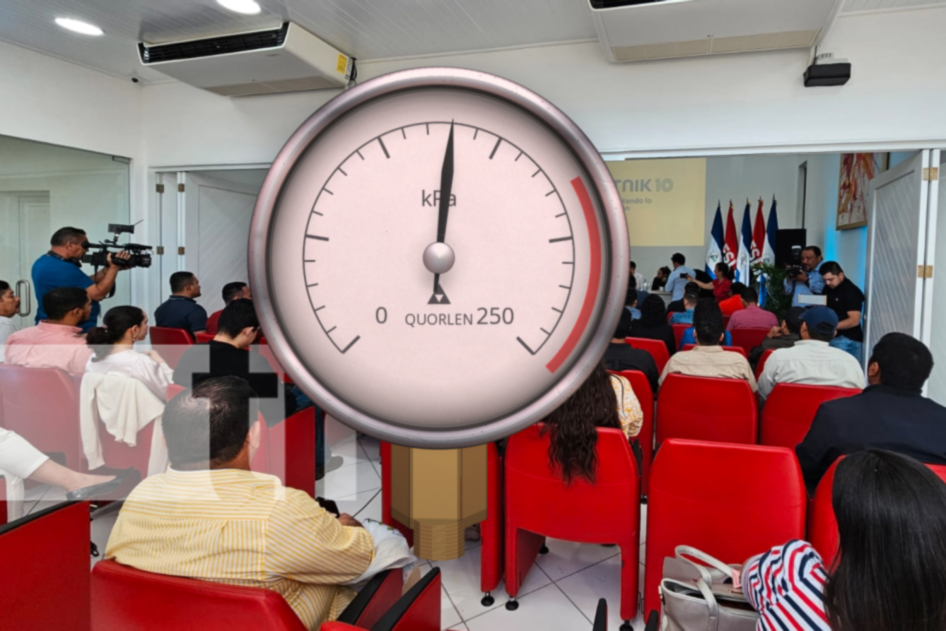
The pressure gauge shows value=130 unit=kPa
